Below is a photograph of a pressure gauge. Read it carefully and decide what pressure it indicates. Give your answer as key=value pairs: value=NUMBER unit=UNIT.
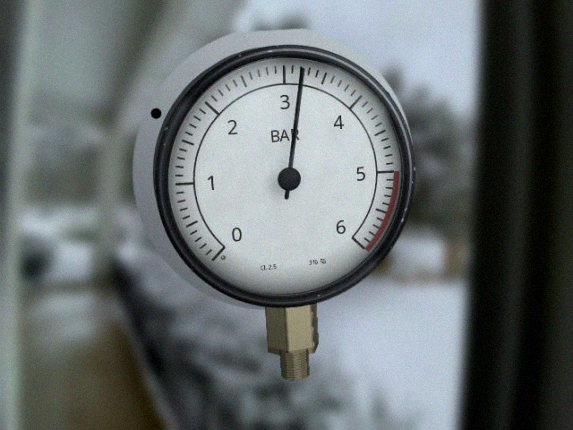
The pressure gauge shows value=3.2 unit=bar
